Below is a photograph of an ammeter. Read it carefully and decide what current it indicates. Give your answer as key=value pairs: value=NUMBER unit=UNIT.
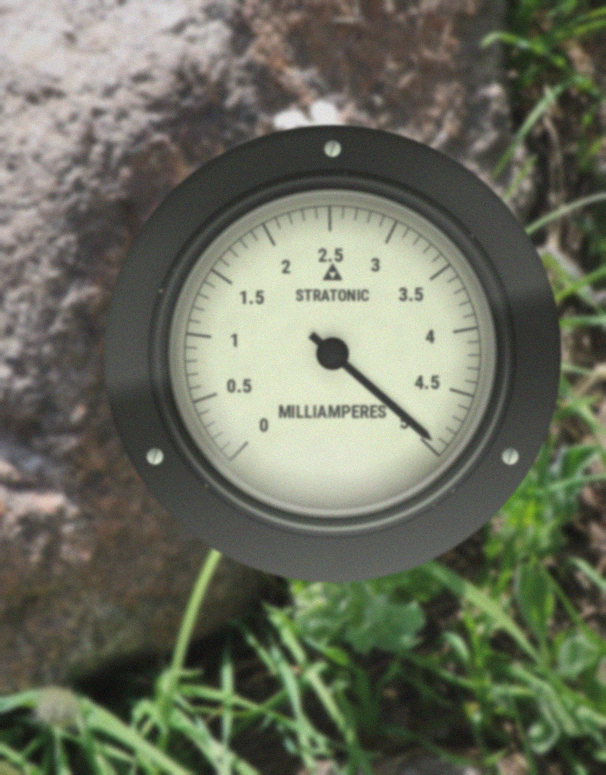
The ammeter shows value=4.95 unit=mA
